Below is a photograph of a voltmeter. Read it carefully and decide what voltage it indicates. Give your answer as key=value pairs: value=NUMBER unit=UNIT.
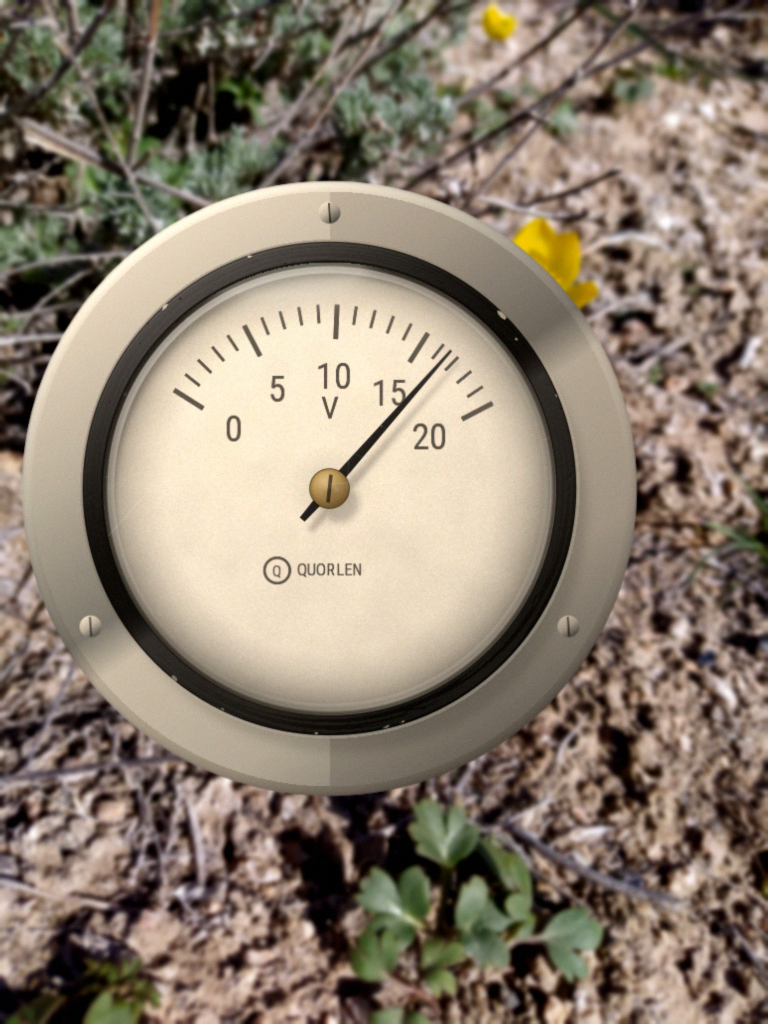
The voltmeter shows value=16.5 unit=V
